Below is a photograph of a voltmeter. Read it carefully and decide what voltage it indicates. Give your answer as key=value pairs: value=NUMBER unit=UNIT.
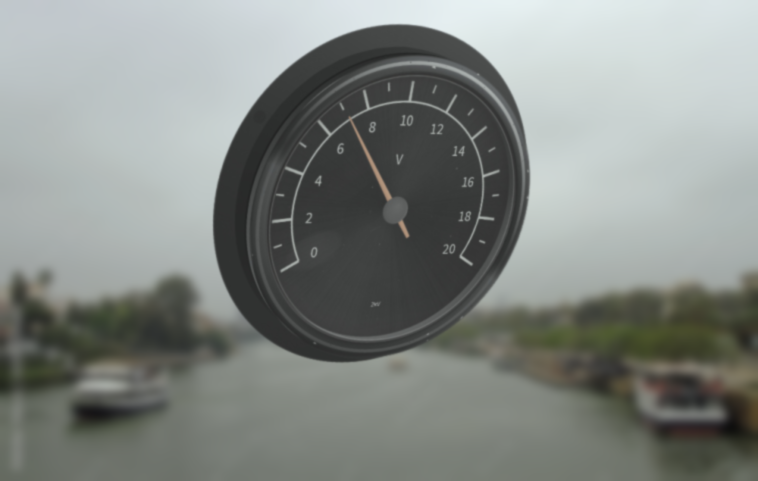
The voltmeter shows value=7 unit=V
